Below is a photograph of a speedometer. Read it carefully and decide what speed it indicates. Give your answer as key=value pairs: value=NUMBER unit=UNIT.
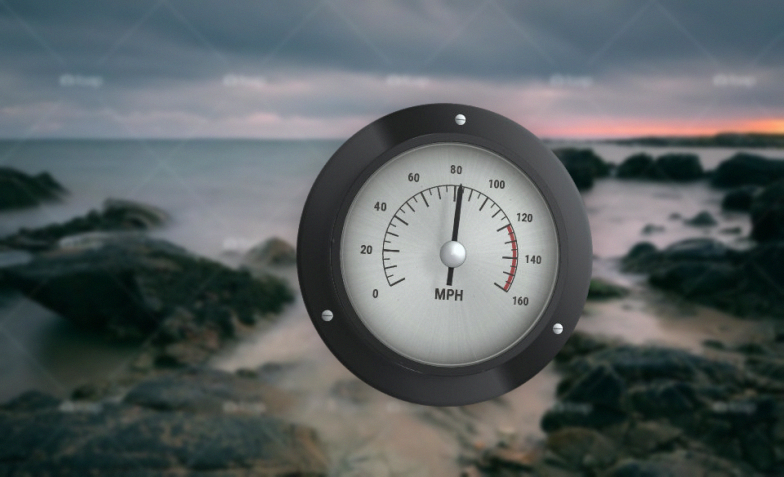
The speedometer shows value=82.5 unit=mph
